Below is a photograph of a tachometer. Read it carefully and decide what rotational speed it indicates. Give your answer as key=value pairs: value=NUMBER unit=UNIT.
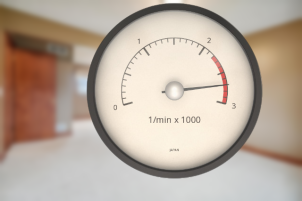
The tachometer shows value=2700 unit=rpm
